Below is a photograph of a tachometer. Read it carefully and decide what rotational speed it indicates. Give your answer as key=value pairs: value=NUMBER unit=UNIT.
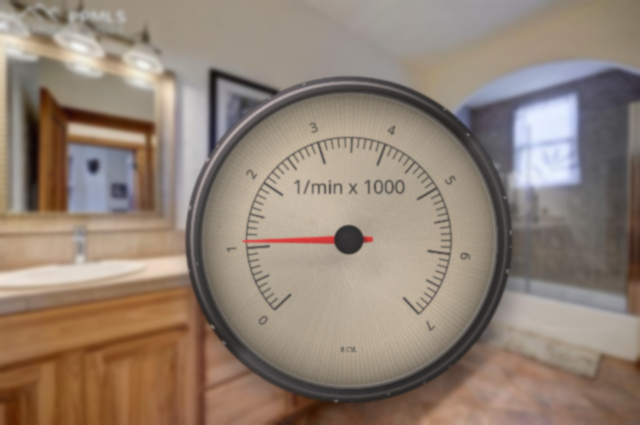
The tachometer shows value=1100 unit=rpm
